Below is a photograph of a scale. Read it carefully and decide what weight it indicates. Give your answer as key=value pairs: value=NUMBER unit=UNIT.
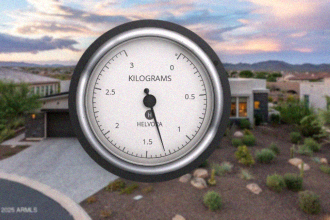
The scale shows value=1.3 unit=kg
